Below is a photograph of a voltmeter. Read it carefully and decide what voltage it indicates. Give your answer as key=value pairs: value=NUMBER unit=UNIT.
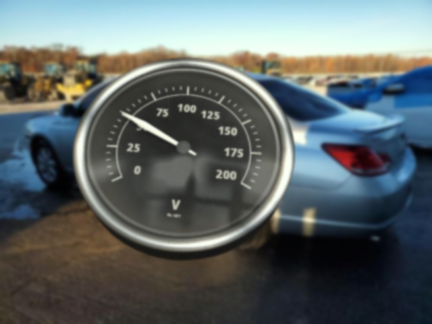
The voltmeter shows value=50 unit=V
